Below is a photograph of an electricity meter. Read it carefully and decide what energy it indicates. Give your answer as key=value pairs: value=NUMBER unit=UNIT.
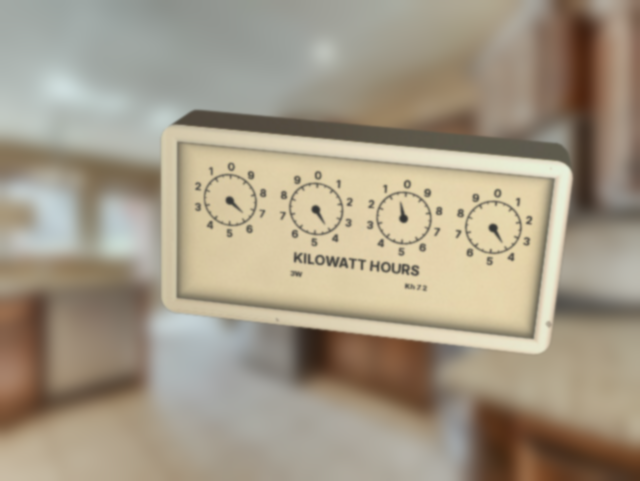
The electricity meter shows value=6404 unit=kWh
